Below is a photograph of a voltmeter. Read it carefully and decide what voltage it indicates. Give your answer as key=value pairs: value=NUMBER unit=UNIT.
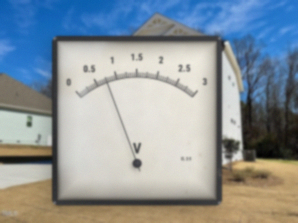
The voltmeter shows value=0.75 unit=V
